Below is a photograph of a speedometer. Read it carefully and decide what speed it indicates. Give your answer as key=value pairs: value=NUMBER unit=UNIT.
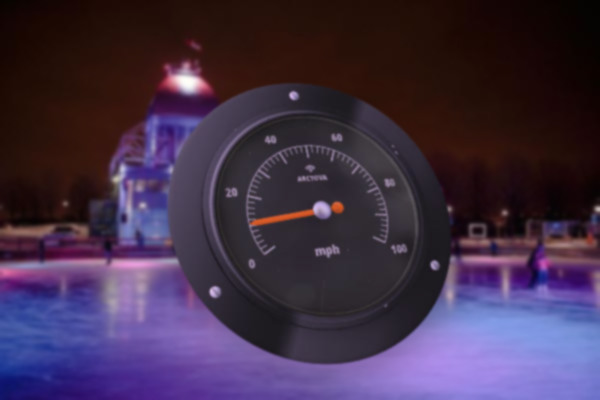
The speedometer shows value=10 unit=mph
